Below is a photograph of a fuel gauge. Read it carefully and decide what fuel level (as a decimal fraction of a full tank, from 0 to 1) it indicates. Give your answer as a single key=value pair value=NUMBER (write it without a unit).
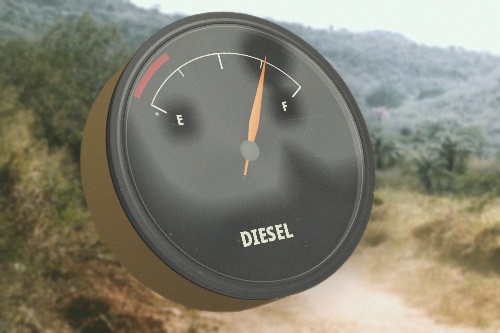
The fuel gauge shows value=0.75
